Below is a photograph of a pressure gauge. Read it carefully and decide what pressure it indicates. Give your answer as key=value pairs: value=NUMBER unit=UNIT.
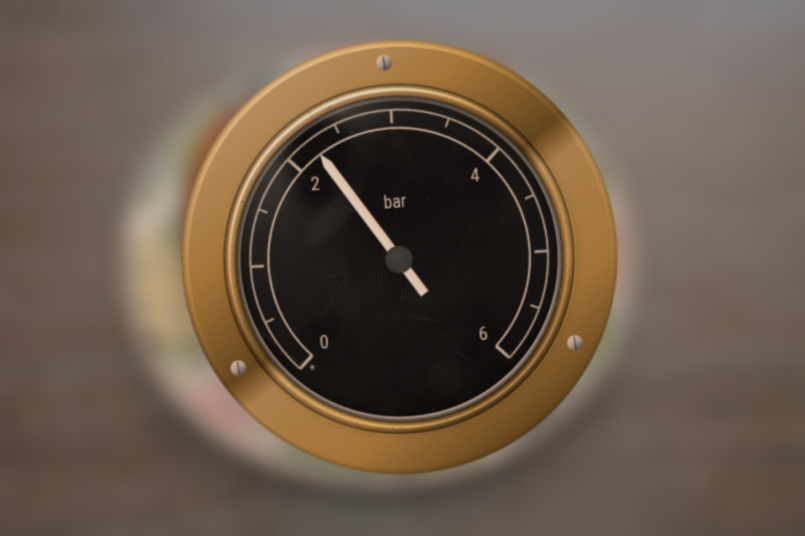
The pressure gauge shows value=2.25 unit=bar
